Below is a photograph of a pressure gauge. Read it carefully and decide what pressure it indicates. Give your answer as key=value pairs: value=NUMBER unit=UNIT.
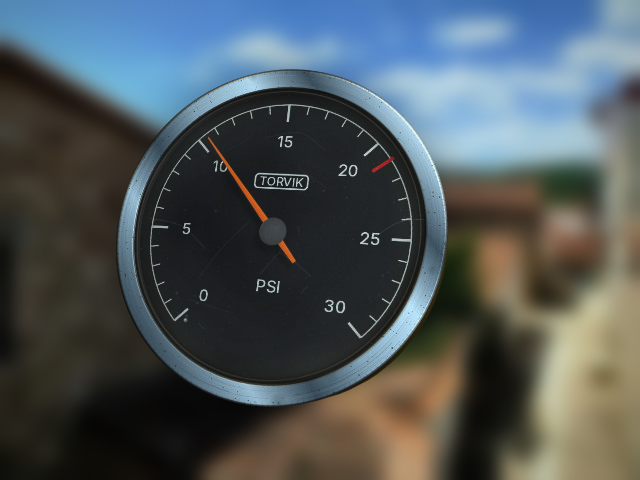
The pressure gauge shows value=10.5 unit=psi
